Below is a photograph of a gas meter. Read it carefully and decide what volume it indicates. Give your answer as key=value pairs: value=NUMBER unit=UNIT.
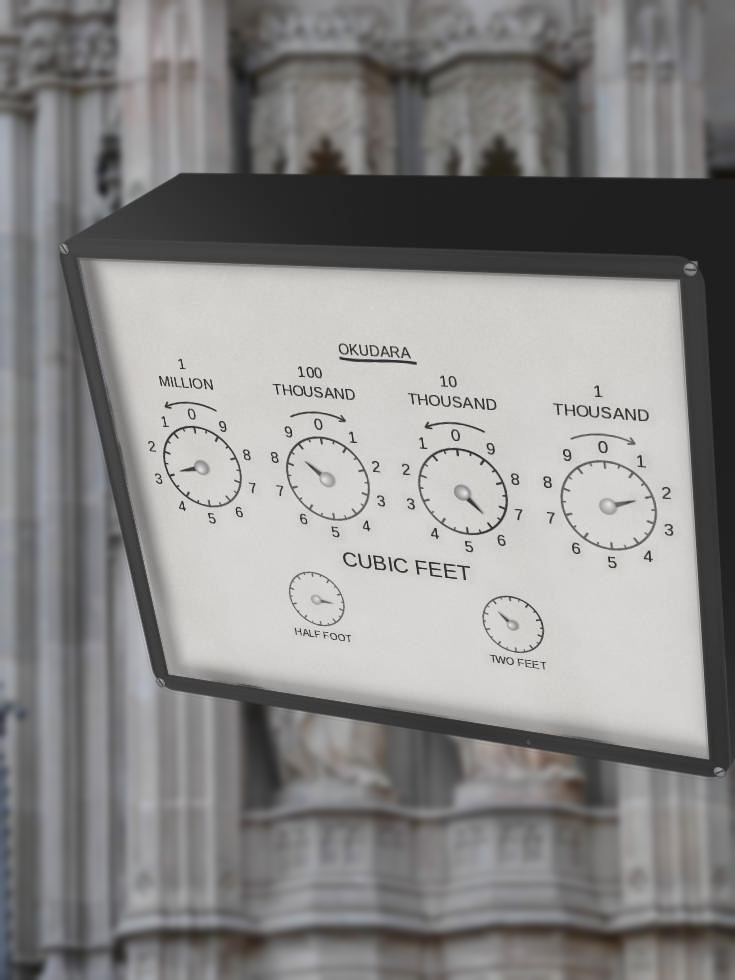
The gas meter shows value=286200 unit=ft³
